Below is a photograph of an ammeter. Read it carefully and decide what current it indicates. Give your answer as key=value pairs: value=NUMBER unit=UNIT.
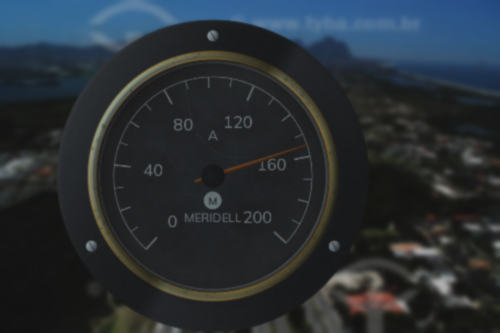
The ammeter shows value=155 unit=A
